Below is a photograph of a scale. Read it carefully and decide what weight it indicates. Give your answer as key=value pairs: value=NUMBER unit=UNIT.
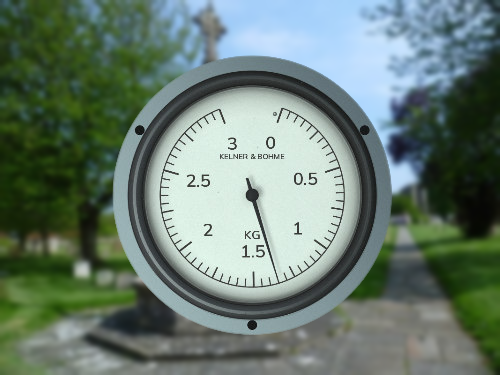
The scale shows value=1.35 unit=kg
